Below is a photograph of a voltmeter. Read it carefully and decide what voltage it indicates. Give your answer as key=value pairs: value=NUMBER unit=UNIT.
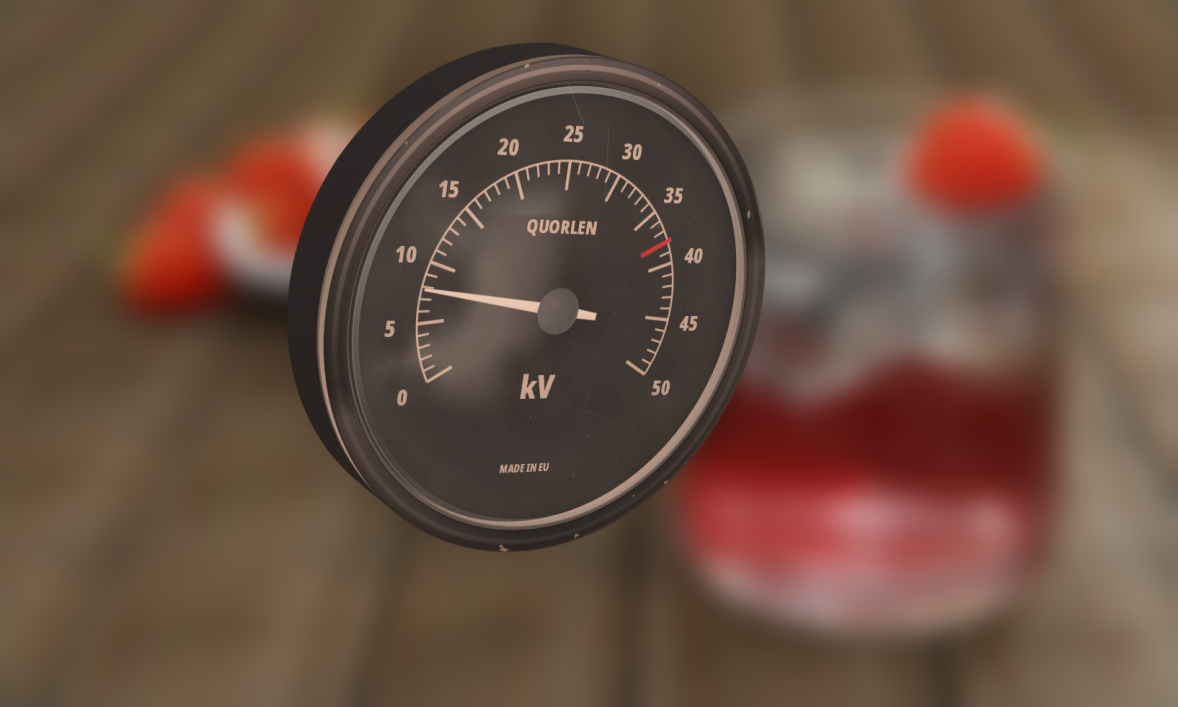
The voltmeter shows value=8 unit=kV
